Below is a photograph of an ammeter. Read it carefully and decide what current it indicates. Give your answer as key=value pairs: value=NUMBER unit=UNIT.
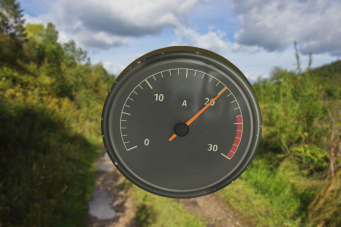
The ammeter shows value=20 unit=A
